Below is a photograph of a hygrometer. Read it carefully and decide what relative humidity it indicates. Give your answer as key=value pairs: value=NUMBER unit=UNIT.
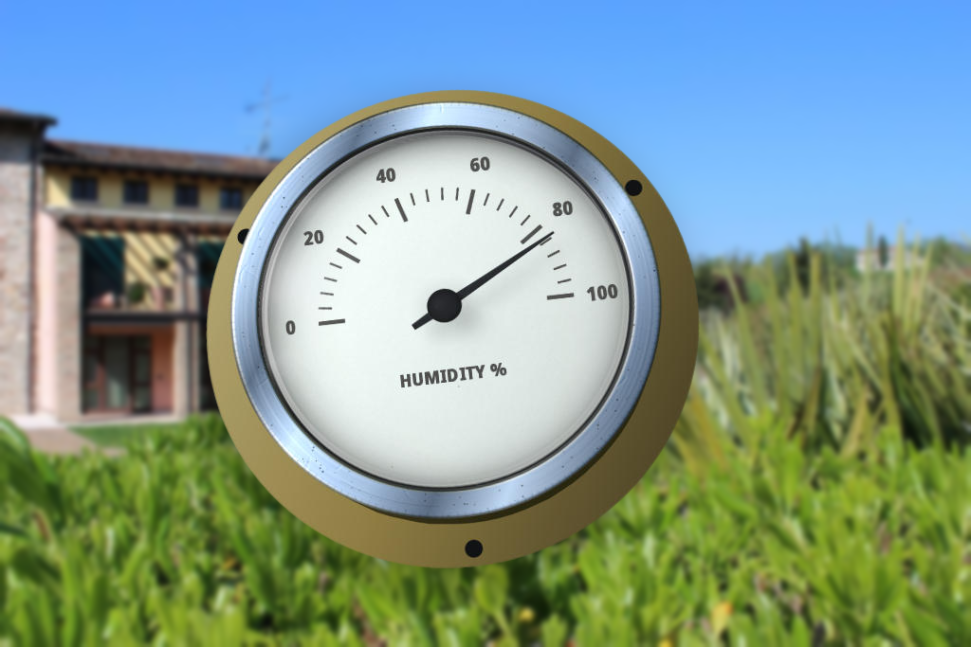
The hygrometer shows value=84 unit=%
